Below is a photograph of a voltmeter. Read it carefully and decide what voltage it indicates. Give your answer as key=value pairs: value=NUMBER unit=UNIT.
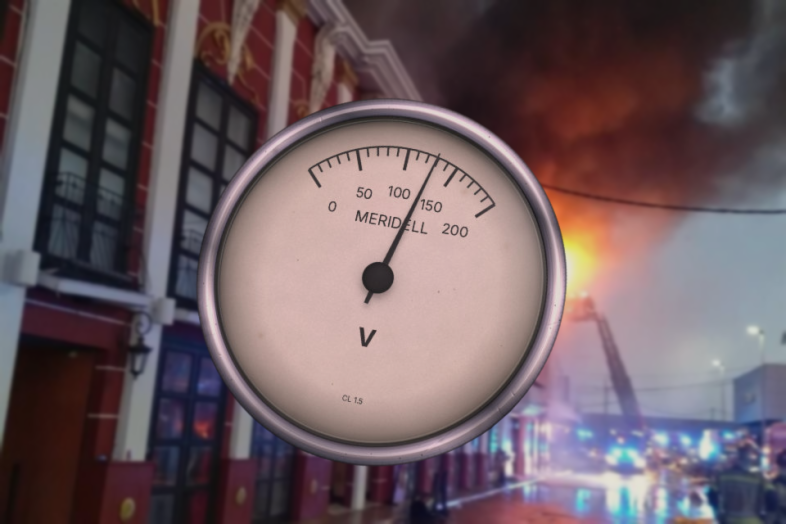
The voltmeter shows value=130 unit=V
